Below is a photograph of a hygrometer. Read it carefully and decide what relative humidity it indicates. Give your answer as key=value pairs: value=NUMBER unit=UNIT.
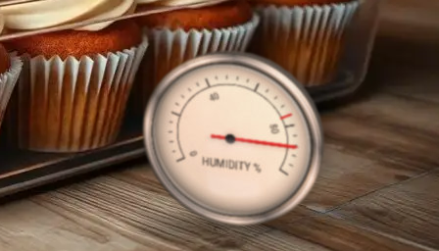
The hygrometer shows value=88 unit=%
